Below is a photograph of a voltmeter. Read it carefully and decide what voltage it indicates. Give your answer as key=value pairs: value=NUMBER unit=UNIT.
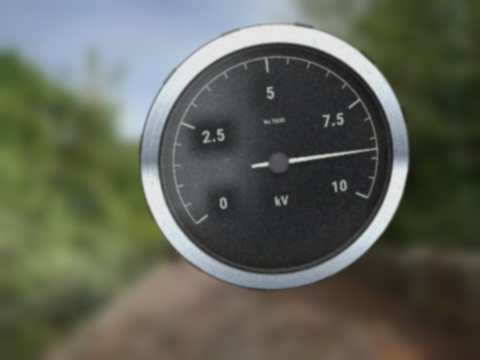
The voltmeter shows value=8.75 unit=kV
